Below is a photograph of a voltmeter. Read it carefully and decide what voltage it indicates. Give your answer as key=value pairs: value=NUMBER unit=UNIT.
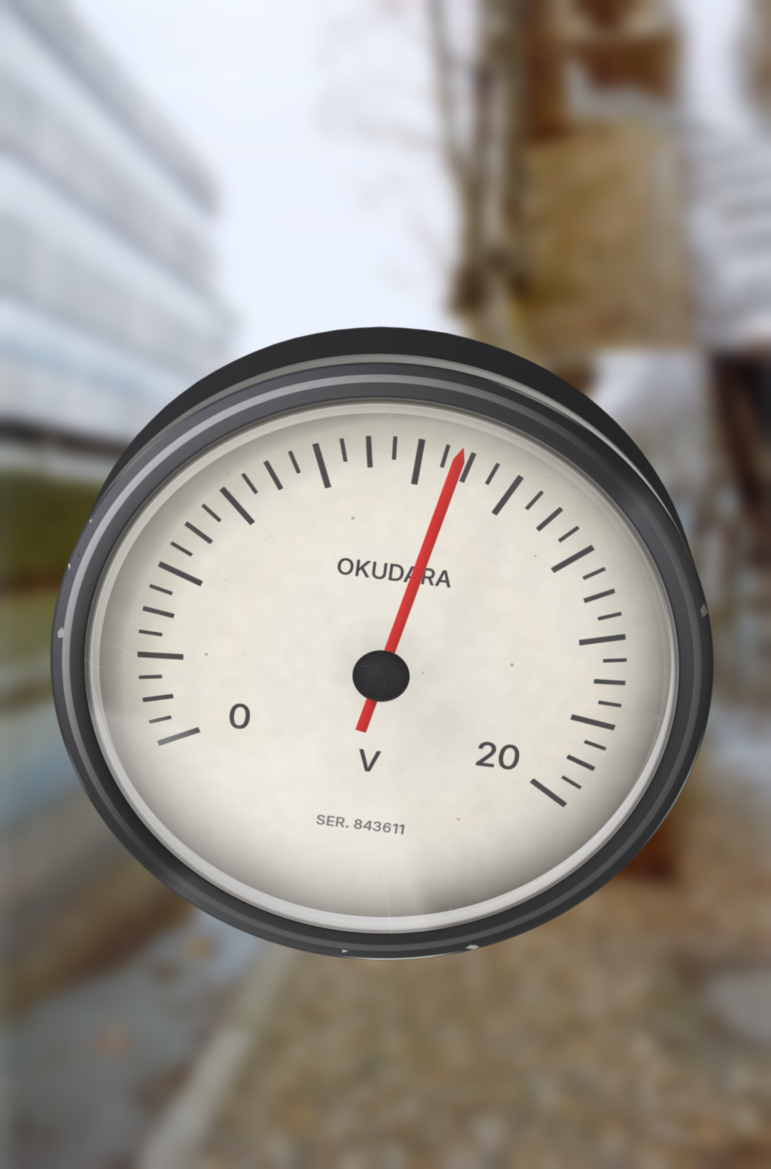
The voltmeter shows value=10.75 unit=V
